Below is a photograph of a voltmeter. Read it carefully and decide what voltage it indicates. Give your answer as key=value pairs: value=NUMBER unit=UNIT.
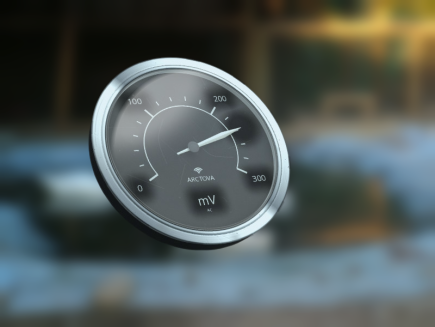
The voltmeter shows value=240 unit=mV
